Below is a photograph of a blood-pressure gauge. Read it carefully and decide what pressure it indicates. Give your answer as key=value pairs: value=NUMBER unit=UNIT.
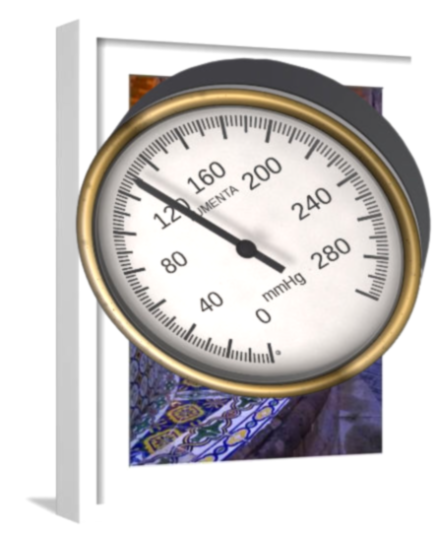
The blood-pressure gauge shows value=130 unit=mmHg
